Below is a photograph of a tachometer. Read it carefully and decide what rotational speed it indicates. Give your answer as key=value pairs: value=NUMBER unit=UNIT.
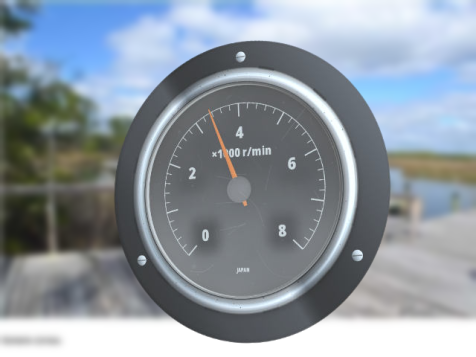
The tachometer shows value=3400 unit=rpm
